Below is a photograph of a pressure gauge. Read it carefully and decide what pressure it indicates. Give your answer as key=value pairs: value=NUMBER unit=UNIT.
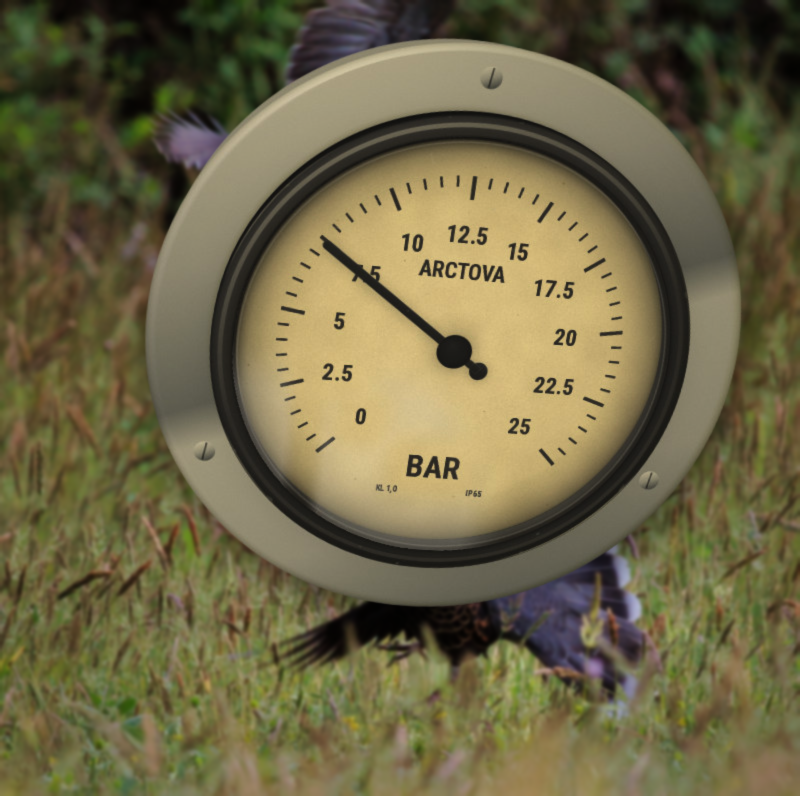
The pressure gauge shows value=7.5 unit=bar
